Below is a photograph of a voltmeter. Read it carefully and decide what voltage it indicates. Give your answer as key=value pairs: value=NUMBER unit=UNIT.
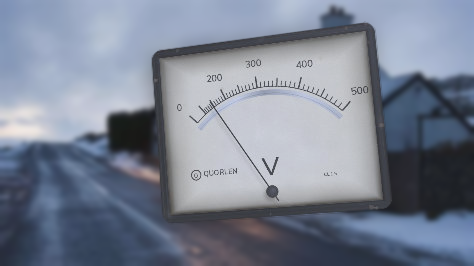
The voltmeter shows value=150 unit=V
